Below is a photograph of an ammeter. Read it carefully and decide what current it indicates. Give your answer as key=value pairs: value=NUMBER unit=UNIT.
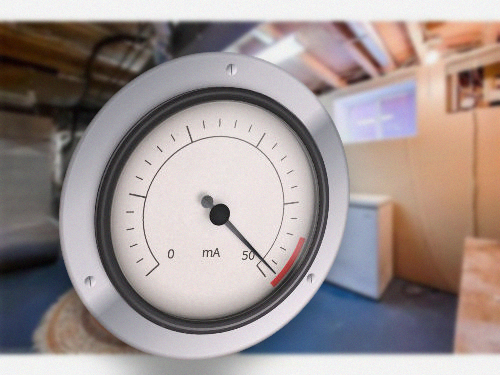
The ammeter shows value=49 unit=mA
